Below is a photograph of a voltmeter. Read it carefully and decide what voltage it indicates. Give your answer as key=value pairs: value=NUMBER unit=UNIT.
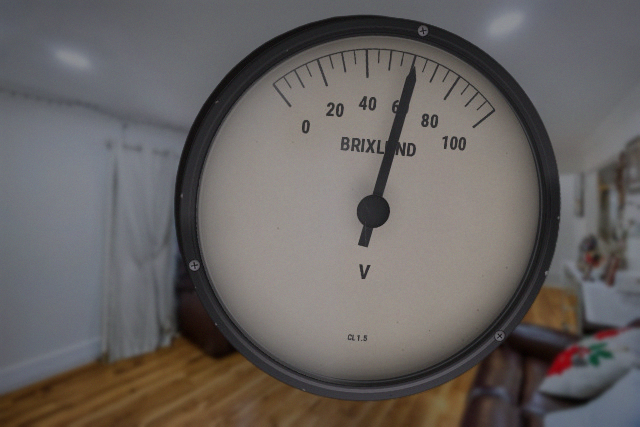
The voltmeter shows value=60 unit=V
